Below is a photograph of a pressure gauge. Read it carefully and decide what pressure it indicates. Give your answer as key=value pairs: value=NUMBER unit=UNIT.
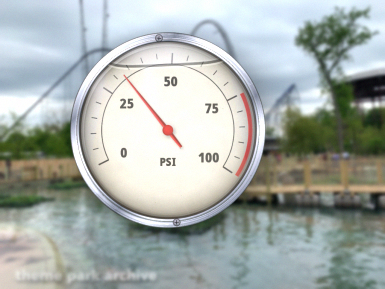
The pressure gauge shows value=32.5 unit=psi
